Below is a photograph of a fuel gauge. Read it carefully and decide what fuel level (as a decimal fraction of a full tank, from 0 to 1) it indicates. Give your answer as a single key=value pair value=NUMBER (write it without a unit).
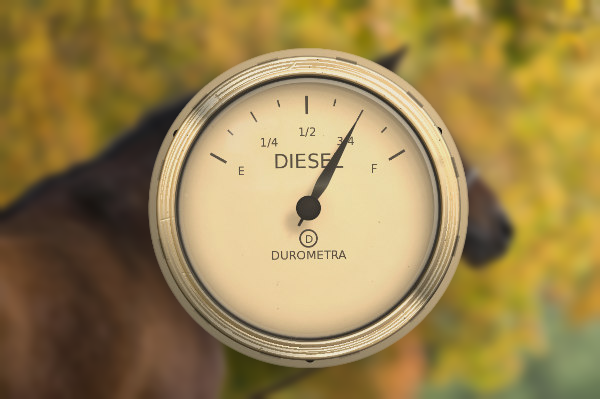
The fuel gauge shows value=0.75
